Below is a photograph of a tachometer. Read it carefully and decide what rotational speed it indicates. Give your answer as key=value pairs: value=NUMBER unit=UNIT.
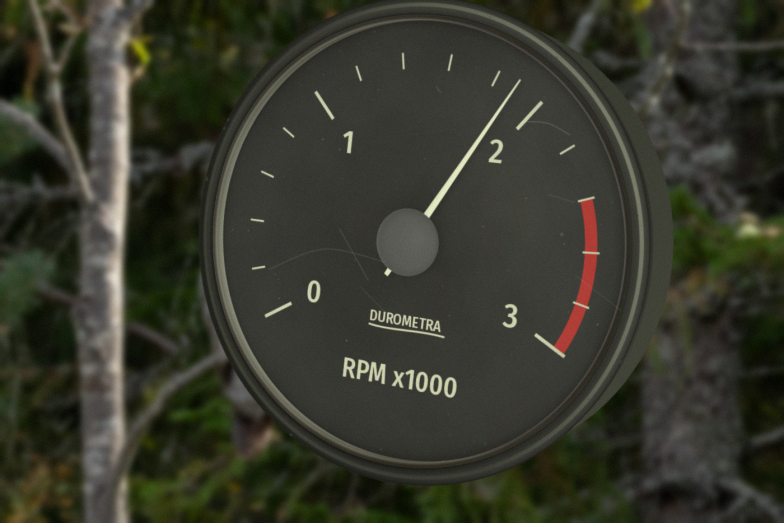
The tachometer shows value=1900 unit=rpm
